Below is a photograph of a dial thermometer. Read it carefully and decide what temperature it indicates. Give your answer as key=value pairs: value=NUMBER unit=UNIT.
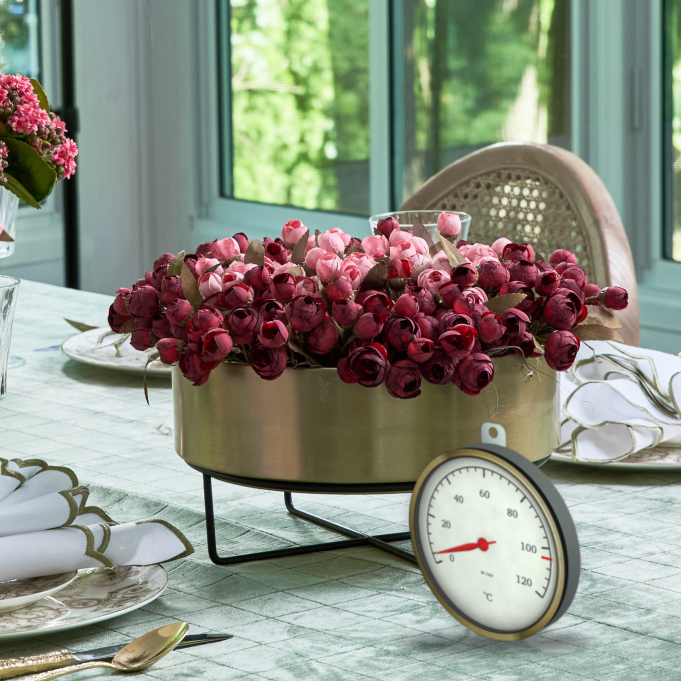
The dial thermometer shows value=4 unit=°C
